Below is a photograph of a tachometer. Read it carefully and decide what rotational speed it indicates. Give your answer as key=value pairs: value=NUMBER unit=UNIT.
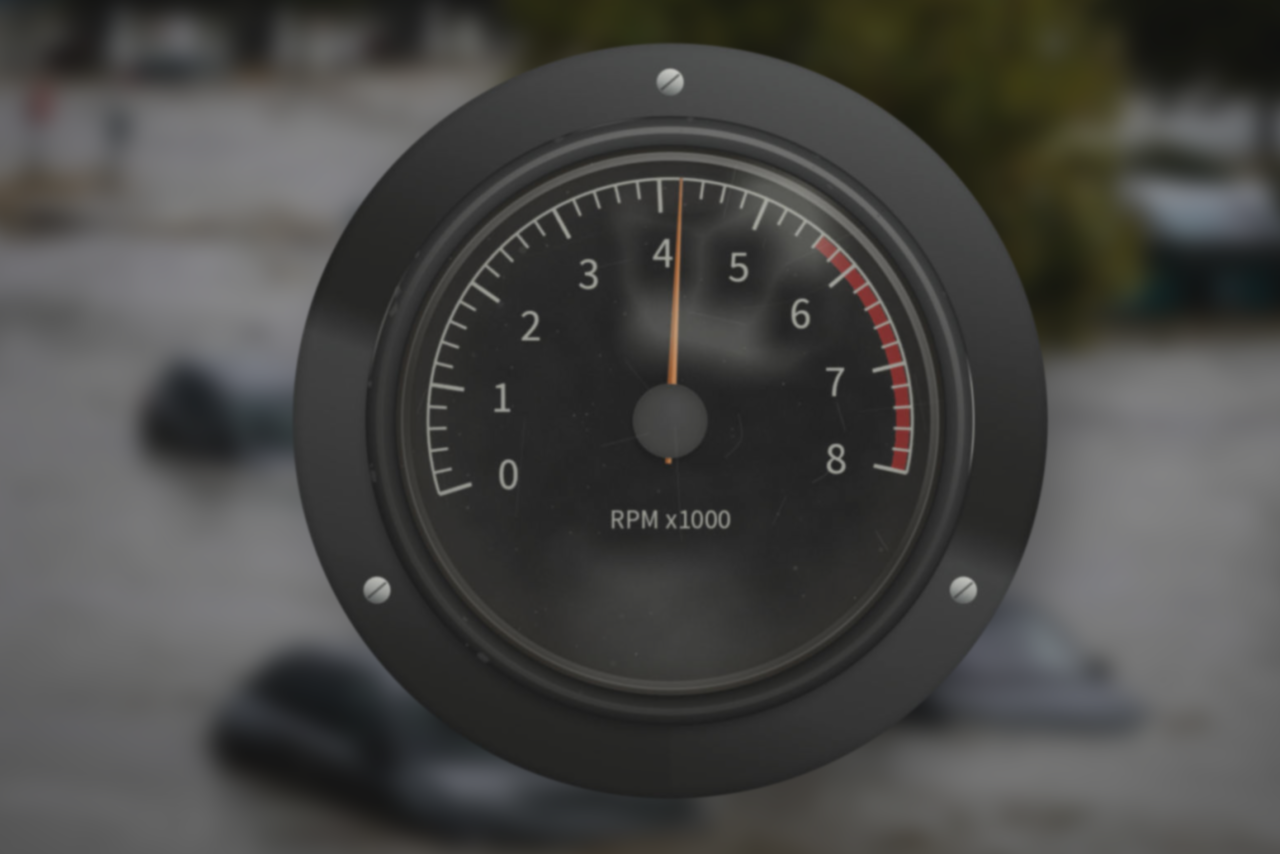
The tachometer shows value=4200 unit=rpm
